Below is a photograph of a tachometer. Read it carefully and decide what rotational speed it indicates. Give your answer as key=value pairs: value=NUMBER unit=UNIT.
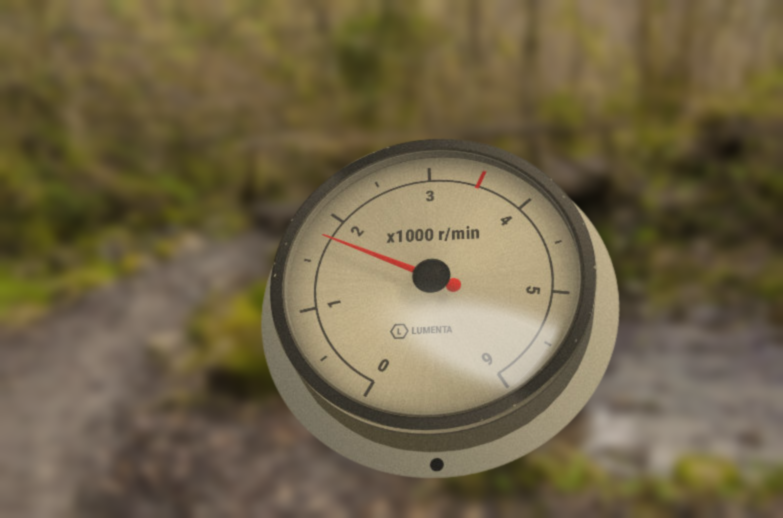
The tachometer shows value=1750 unit=rpm
